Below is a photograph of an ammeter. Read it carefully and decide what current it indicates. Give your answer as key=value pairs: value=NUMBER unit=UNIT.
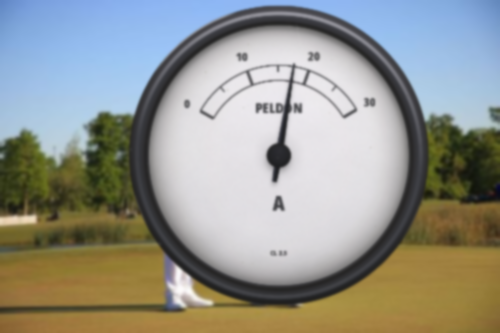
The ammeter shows value=17.5 unit=A
